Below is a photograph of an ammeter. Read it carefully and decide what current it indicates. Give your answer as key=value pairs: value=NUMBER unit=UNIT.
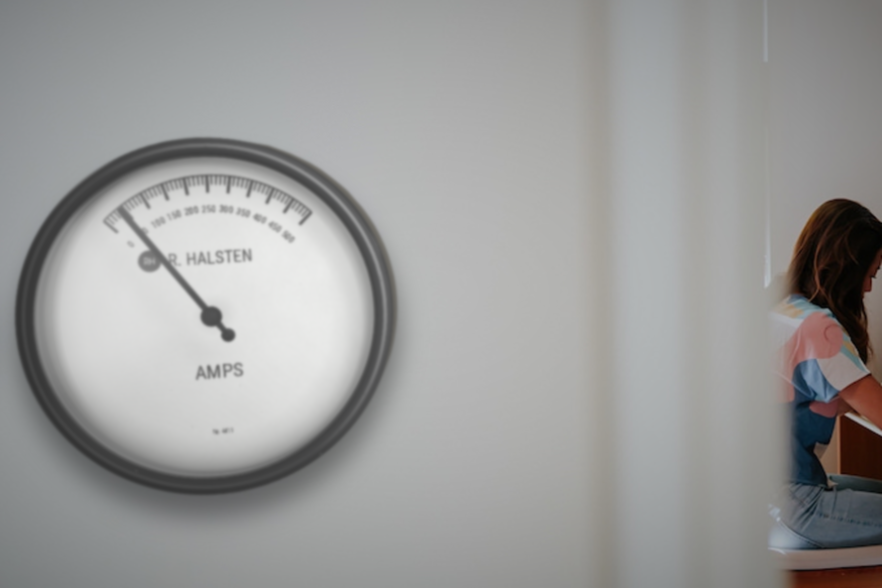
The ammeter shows value=50 unit=A
